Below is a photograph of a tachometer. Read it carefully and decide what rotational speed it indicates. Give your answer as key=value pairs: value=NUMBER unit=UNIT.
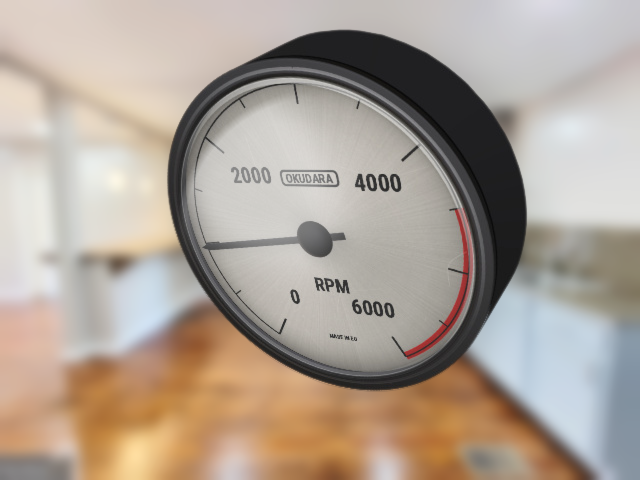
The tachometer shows value=1000 unit=rpm
